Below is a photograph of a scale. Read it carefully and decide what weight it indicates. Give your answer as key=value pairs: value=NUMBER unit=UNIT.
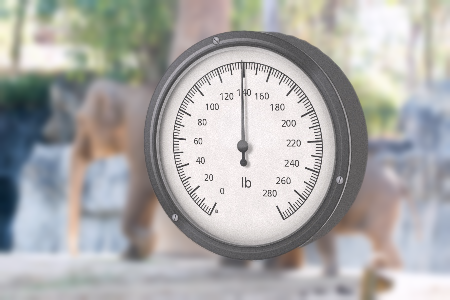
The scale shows value=140 unit=lb
